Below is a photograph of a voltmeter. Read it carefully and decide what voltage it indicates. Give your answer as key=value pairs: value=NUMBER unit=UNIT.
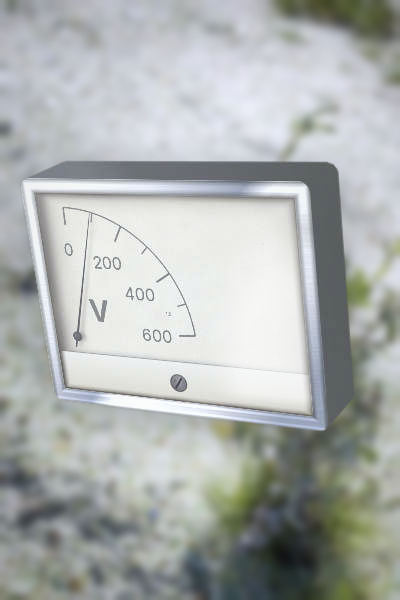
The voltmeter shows value=100 unit=V
